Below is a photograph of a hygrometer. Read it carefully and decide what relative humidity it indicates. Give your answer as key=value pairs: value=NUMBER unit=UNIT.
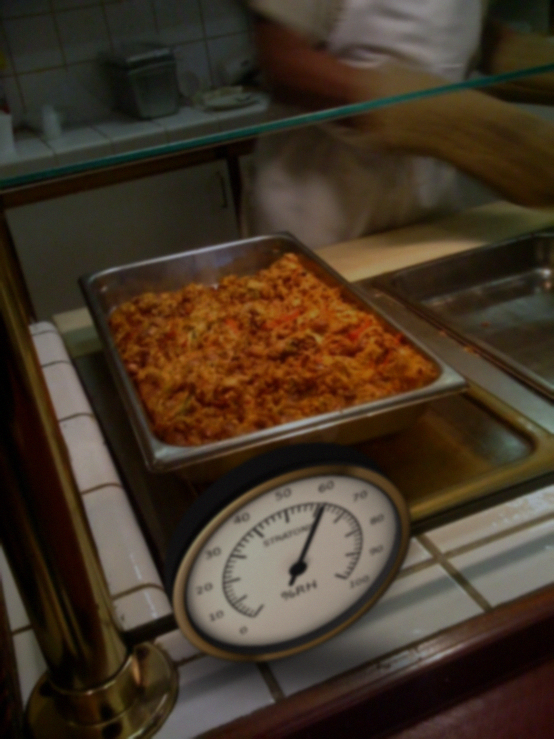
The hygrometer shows value=60 unit=%
